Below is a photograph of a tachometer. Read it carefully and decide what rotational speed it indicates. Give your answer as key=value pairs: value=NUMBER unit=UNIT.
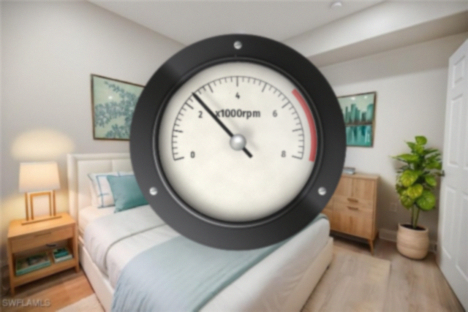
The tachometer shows value=2400 unit=rpm
